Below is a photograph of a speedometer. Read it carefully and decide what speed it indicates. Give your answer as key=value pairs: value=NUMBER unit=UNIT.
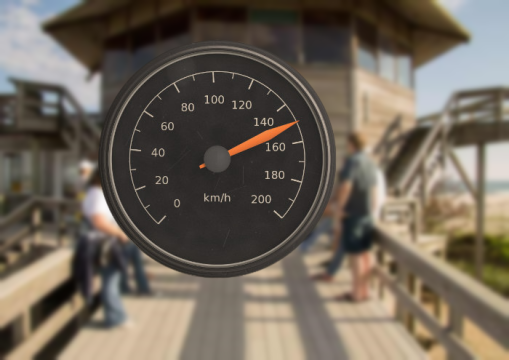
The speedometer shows value=150 unit=km/h
